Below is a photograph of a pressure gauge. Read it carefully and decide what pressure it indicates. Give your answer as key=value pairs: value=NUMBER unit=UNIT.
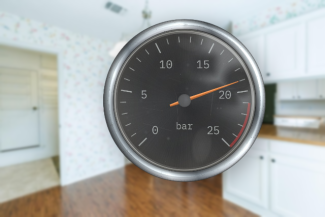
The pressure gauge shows value=19 unit=bar
